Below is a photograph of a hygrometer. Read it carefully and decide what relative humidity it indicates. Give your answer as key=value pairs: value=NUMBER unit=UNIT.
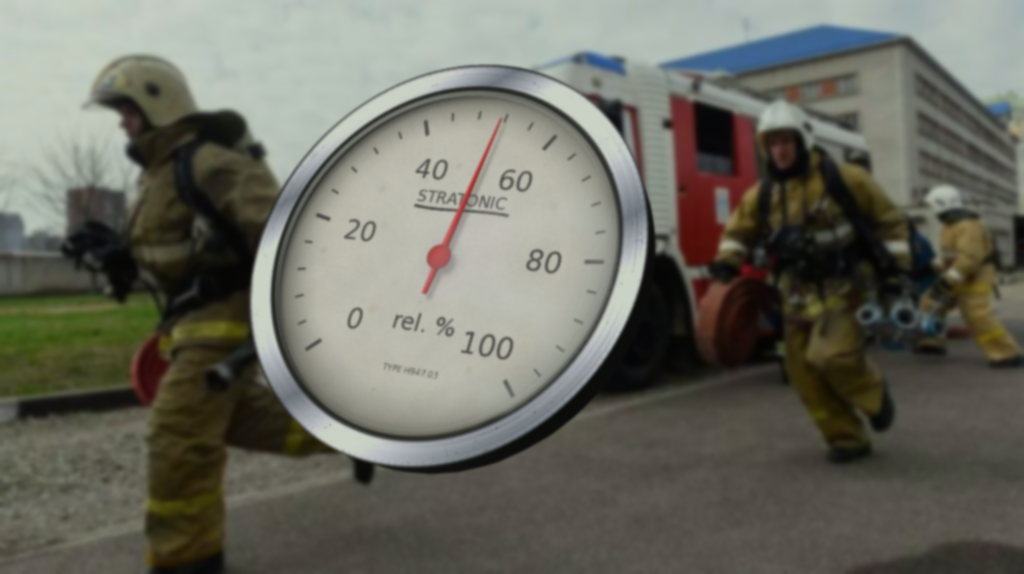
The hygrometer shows value=52 unit=%
